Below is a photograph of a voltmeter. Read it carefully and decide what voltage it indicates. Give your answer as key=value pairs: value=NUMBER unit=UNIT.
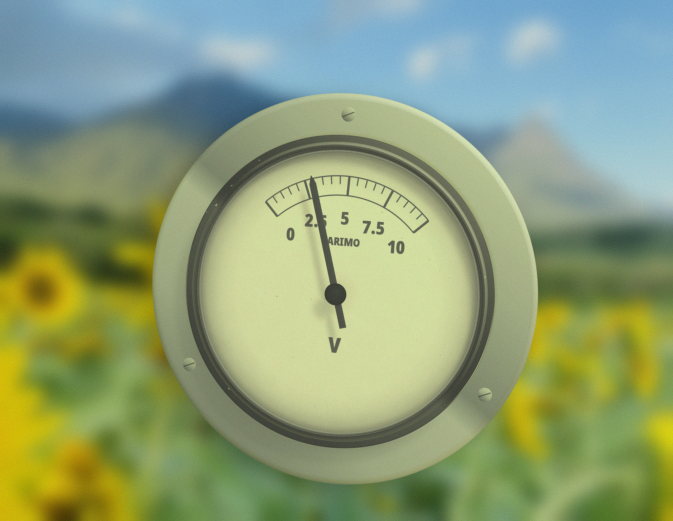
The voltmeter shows value=3 unit=V
